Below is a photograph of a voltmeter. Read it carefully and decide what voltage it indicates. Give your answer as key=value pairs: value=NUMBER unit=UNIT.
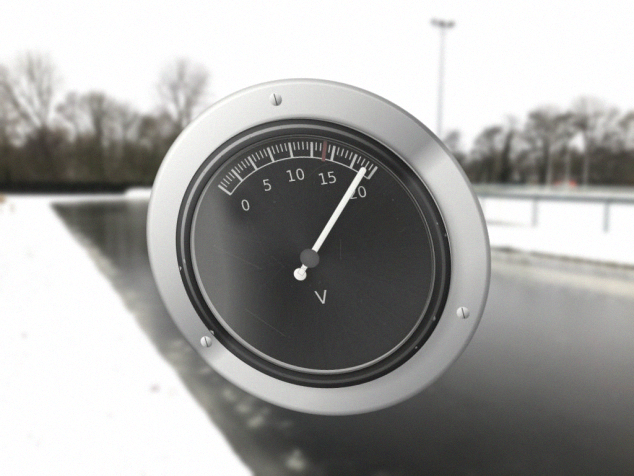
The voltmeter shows value=19 unit=V
